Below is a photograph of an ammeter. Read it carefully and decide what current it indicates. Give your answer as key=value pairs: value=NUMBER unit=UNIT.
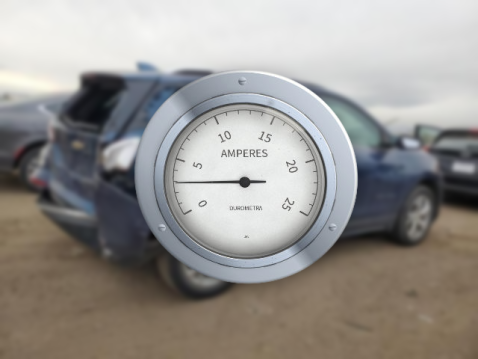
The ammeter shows value=3 unit=A
